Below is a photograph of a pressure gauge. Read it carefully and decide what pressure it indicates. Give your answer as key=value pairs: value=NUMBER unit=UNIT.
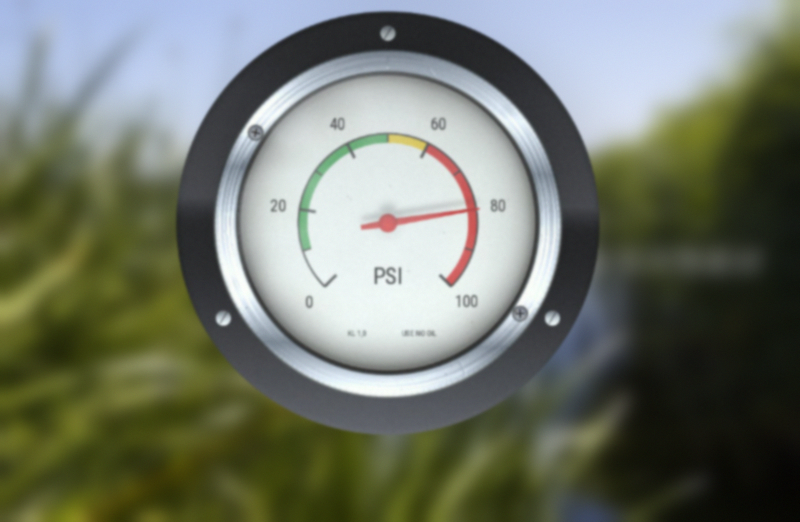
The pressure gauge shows value=80 unit=psi
